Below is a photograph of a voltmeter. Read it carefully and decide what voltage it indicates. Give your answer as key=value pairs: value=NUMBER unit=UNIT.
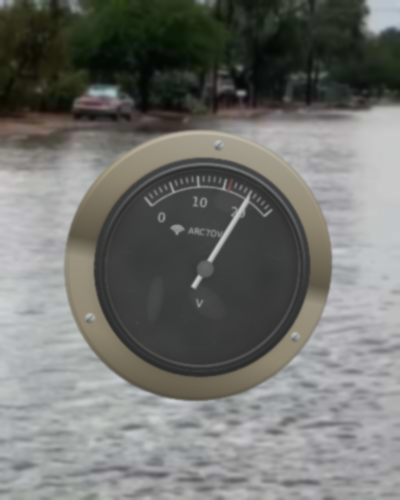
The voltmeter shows value=20 unit=V
